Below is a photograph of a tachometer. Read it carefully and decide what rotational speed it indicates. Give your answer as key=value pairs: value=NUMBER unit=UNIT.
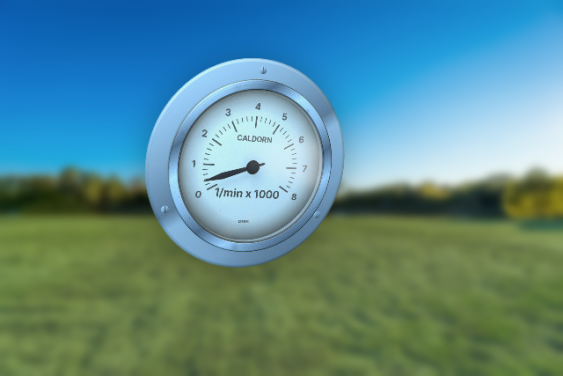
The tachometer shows value=400 unit=rpm
